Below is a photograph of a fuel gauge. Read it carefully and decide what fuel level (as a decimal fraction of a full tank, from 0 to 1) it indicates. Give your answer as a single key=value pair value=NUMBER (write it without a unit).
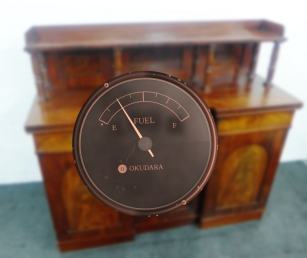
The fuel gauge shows value=0.25
